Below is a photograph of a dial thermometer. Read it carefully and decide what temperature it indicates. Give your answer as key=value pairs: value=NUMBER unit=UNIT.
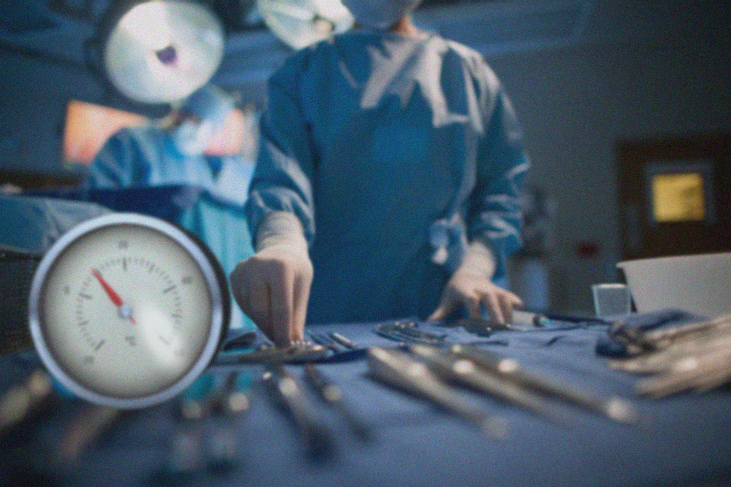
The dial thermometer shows value=10 unit=°C
